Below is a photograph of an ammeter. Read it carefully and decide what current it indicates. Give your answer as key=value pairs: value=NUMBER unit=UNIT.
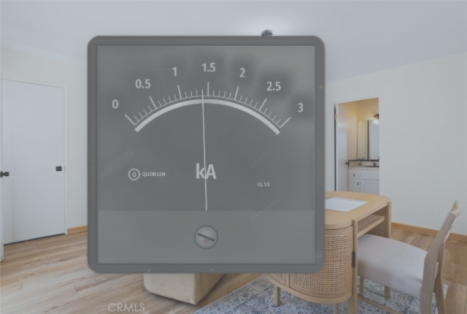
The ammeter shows value=1.4 unit=kA
